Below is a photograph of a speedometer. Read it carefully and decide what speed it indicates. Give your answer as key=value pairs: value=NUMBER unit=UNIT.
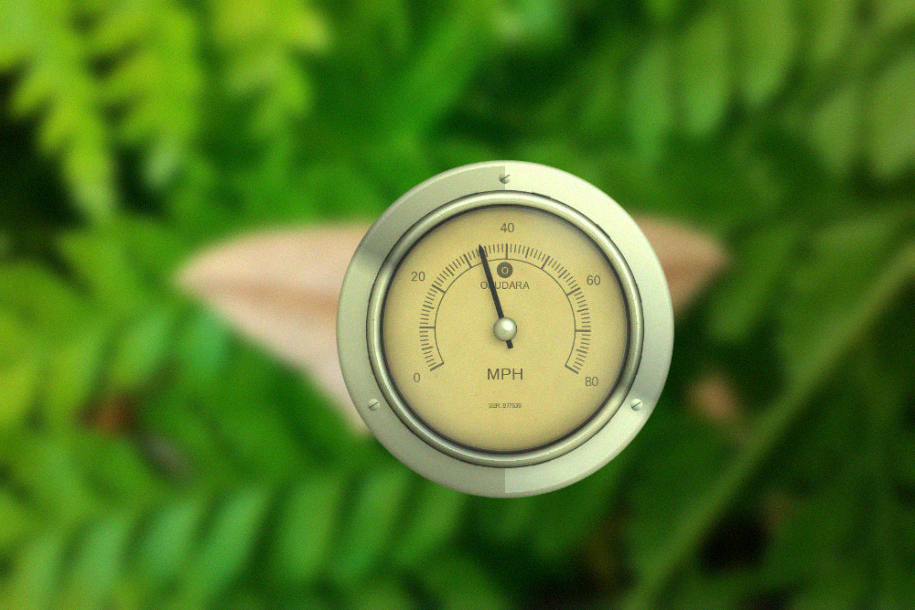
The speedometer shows value=34 unit=mph
